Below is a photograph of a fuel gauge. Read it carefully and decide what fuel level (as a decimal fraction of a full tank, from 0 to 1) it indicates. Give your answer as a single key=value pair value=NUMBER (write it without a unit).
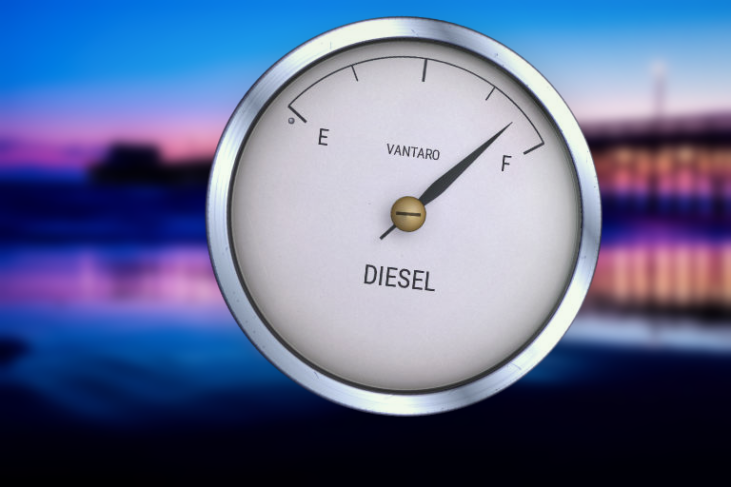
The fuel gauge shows value=0.875
